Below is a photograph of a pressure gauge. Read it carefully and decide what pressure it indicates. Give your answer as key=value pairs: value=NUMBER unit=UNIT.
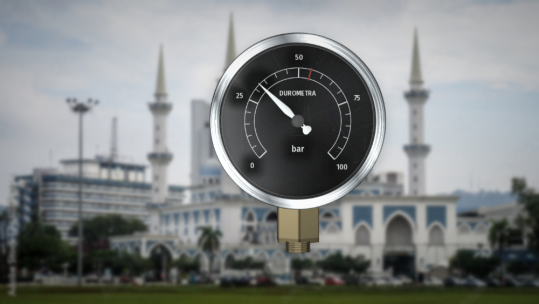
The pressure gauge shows value=32.5 unit=bar
